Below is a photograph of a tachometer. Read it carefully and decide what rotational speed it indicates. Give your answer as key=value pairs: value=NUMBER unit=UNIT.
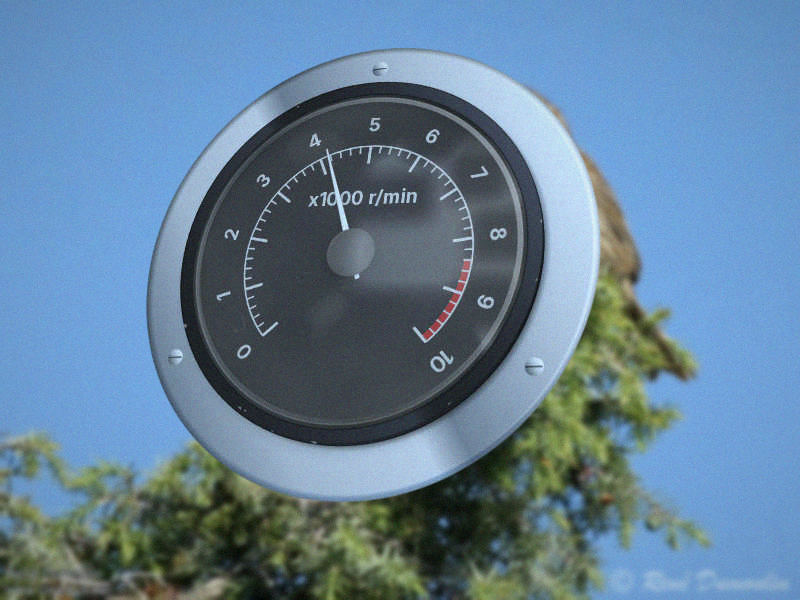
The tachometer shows value=4200 unit=rpm
